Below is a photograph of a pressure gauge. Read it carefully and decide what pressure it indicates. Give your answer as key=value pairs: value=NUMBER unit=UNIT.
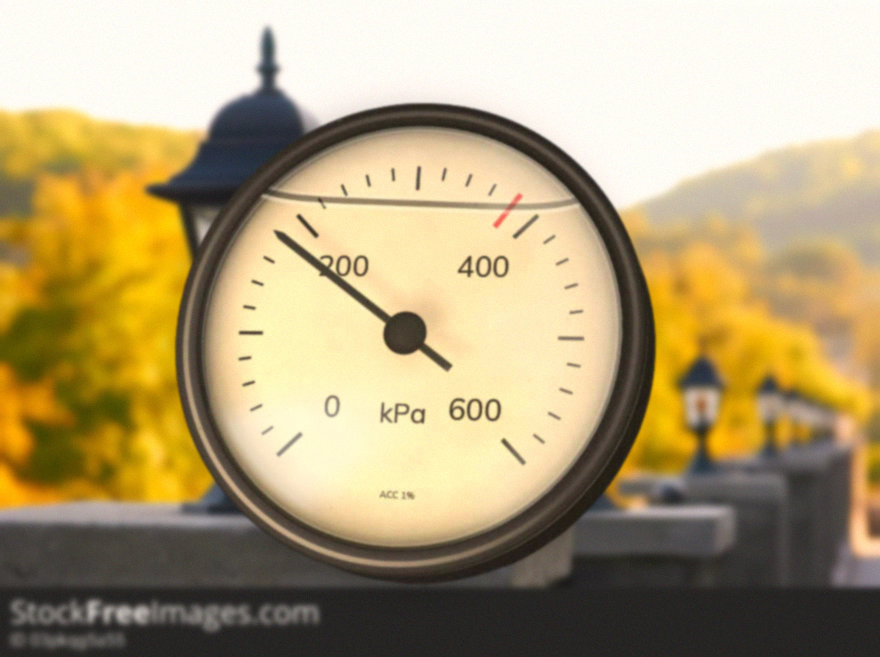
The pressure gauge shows value=180 unit=kPa
